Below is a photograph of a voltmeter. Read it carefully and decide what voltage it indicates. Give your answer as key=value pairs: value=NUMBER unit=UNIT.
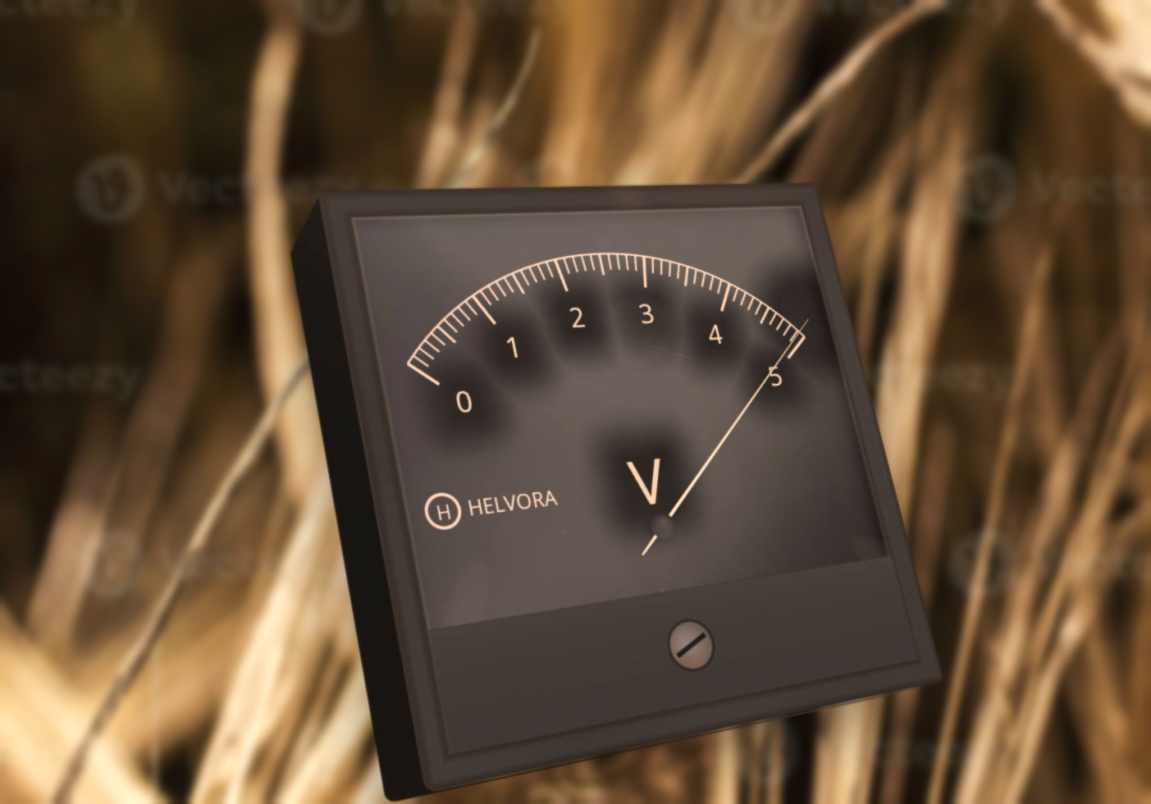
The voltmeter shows value=4.9 unit=V
